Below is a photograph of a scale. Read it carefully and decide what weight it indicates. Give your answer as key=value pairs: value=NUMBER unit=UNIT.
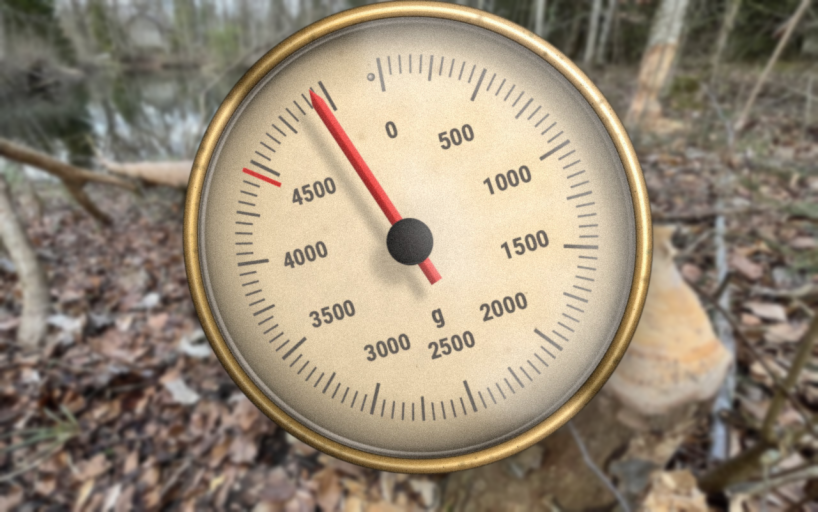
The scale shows value=4950 unit=g
